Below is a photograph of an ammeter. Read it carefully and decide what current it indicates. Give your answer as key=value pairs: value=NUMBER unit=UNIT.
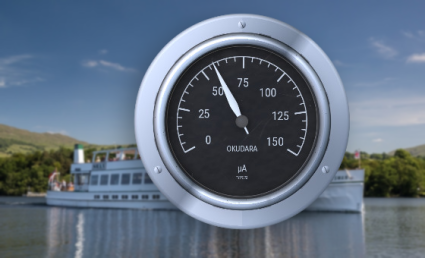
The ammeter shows value=57.5 unit=µA
